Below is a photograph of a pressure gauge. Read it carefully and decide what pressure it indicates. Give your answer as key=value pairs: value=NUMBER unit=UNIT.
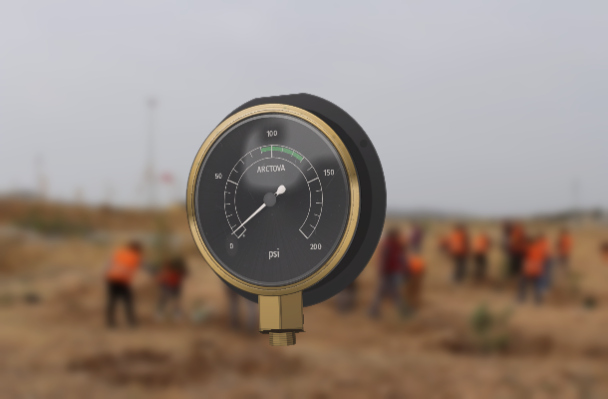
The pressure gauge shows value=5 unit=psi
